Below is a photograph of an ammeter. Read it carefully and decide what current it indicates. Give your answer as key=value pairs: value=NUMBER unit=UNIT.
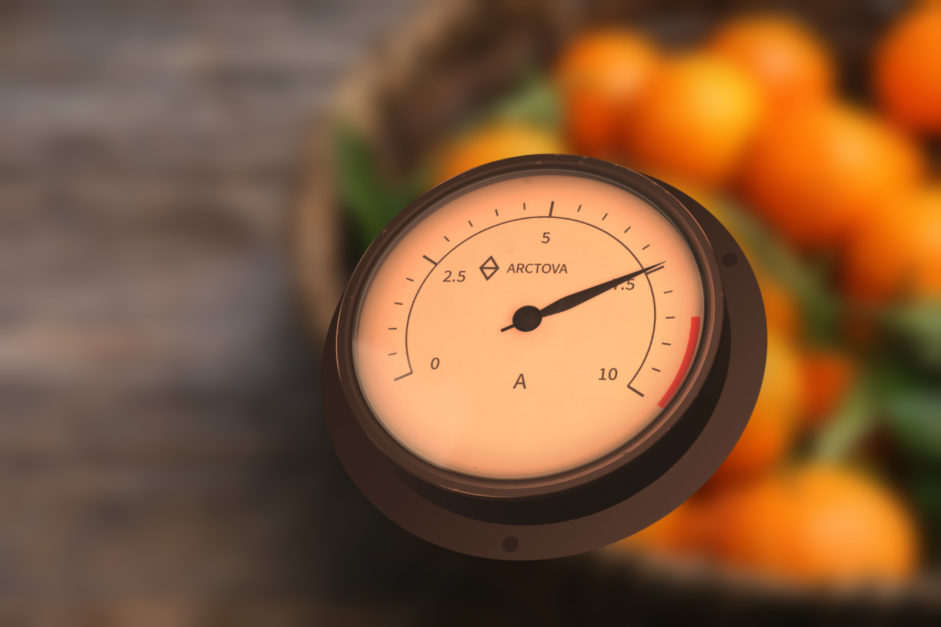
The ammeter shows value=7.5 unit=A
